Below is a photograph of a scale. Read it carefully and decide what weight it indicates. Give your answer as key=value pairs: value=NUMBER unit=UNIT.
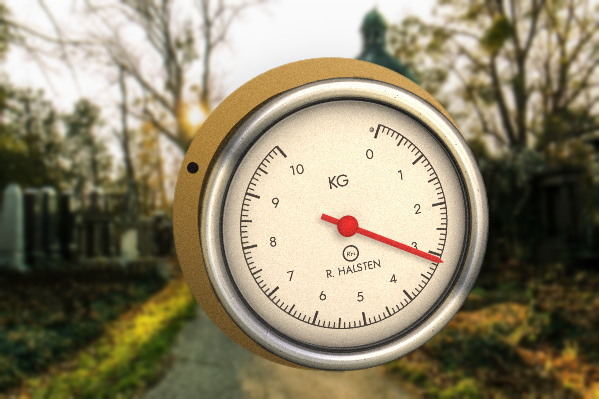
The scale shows value=3.1 unit=kg
